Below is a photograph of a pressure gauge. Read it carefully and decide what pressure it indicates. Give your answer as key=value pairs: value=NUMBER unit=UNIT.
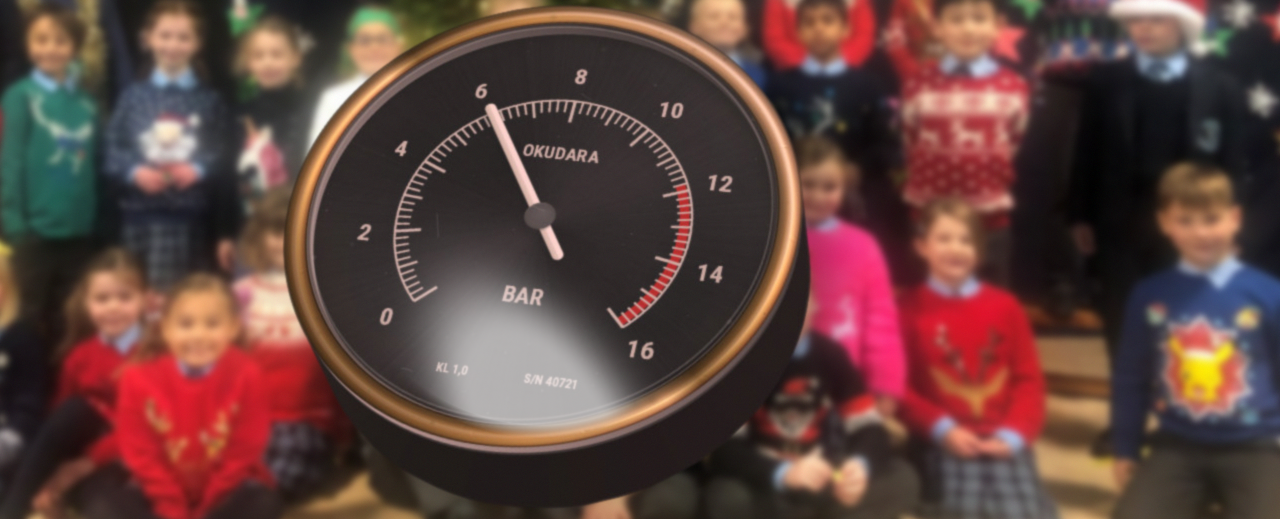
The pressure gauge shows value=6 unit=bar
